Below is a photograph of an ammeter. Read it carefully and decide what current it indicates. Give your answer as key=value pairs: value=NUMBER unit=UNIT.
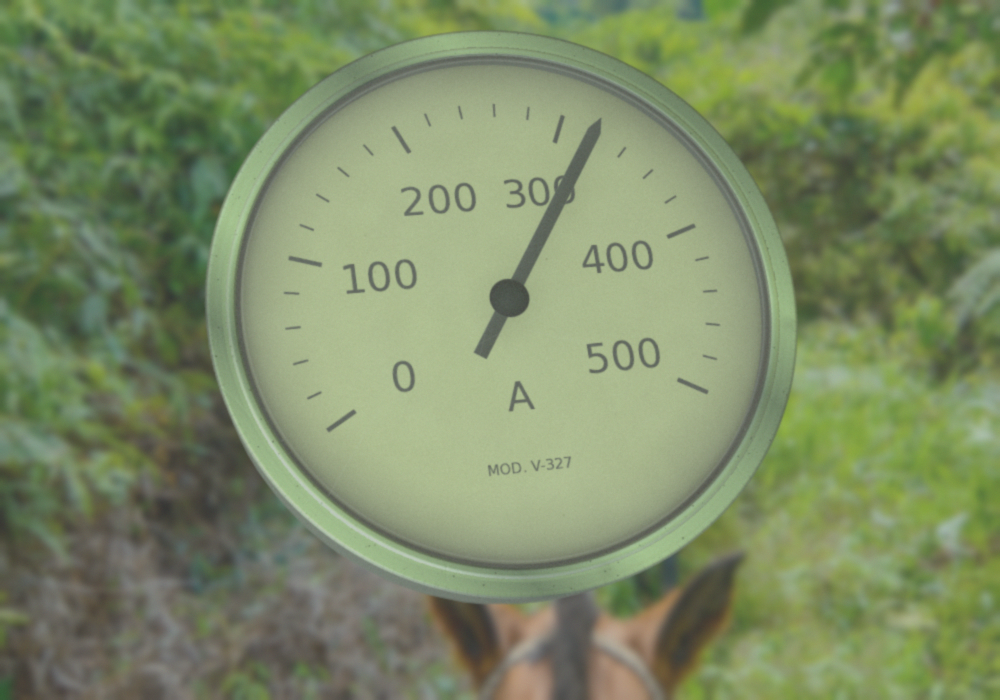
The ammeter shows value=320 unit=A
